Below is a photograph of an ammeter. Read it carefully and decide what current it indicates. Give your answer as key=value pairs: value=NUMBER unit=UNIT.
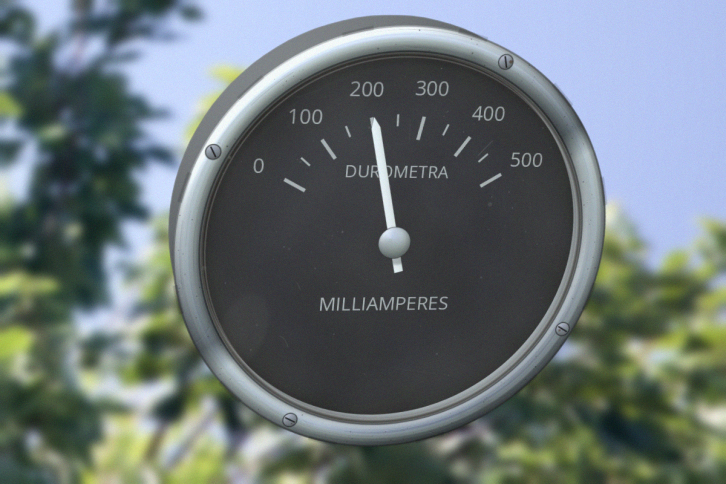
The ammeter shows value=200 unit=mA
